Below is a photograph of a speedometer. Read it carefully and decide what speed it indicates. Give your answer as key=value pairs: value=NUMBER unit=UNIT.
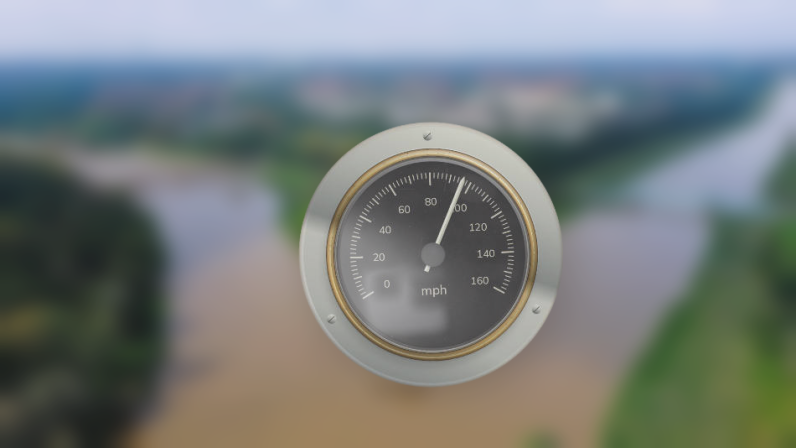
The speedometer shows value=96 unit=mph
